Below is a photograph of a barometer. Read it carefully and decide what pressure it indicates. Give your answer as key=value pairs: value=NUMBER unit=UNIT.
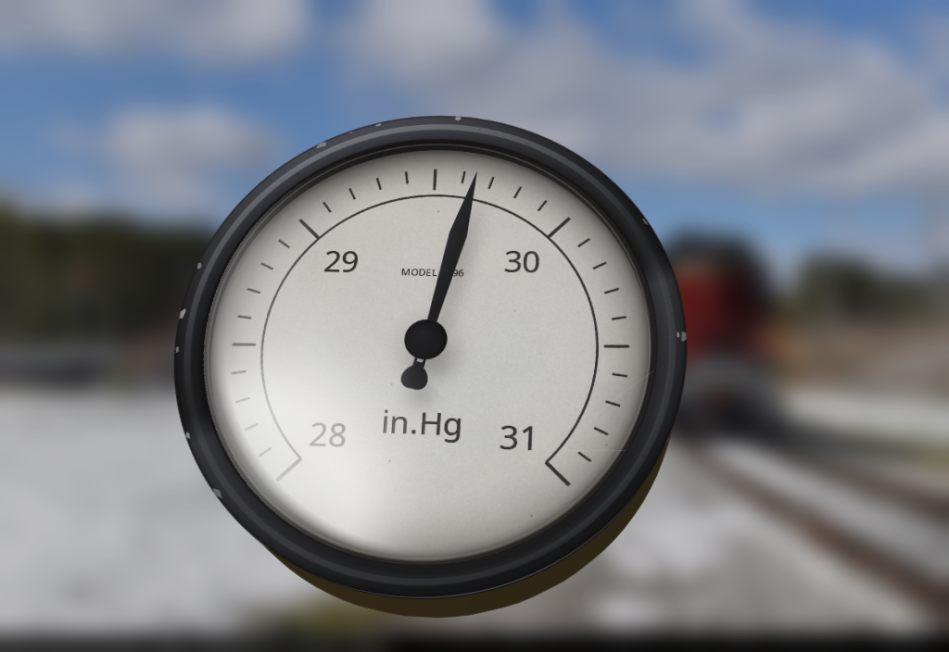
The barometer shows value=29.65 unit=inHg
